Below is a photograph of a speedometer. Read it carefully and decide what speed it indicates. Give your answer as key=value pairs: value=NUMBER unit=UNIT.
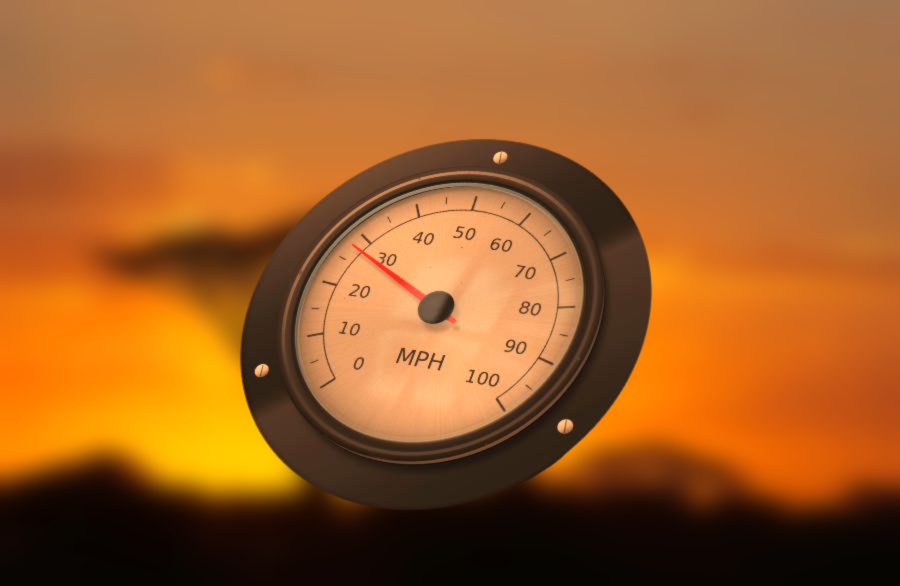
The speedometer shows value=27.5 unit=mph
